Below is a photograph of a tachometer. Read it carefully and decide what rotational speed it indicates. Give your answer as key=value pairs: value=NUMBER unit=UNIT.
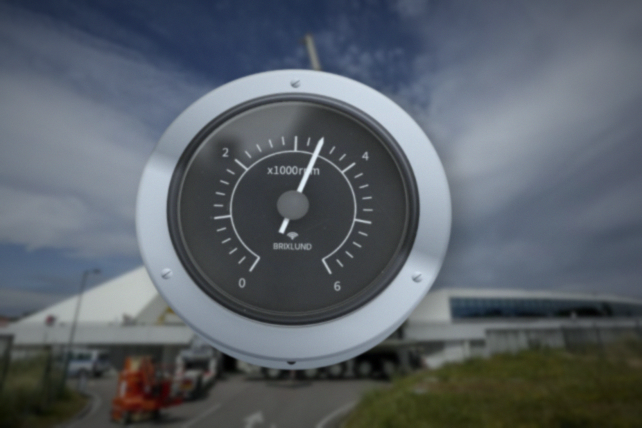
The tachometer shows value=3400 unit=rpm
